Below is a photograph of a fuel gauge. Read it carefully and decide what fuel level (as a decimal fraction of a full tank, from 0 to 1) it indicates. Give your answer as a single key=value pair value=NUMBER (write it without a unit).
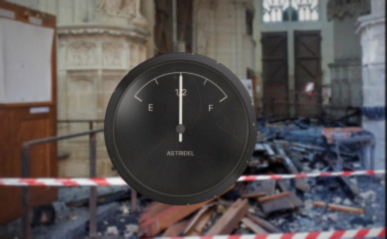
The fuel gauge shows value=0.5
